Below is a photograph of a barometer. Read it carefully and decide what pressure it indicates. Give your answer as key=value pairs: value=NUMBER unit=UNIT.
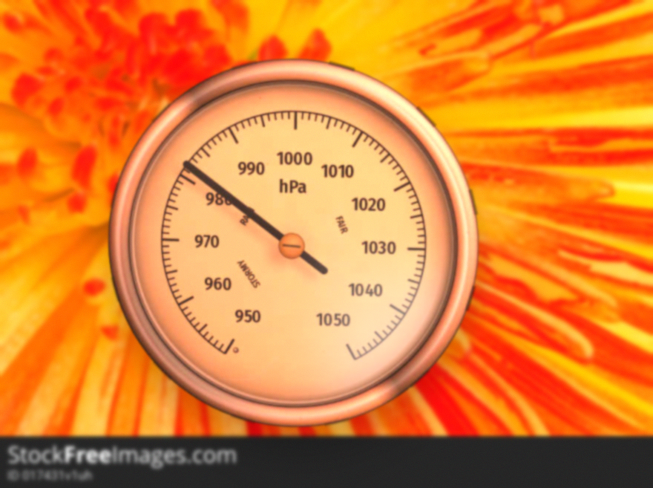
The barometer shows value=982 unit=hPa
